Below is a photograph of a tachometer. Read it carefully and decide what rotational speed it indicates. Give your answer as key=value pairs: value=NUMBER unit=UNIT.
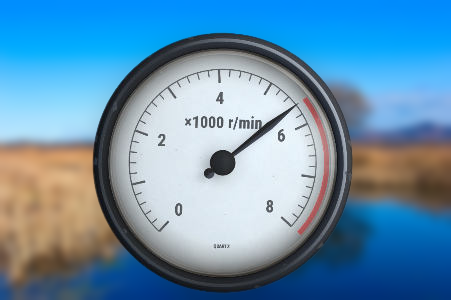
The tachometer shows value=5600 unit=rpm
